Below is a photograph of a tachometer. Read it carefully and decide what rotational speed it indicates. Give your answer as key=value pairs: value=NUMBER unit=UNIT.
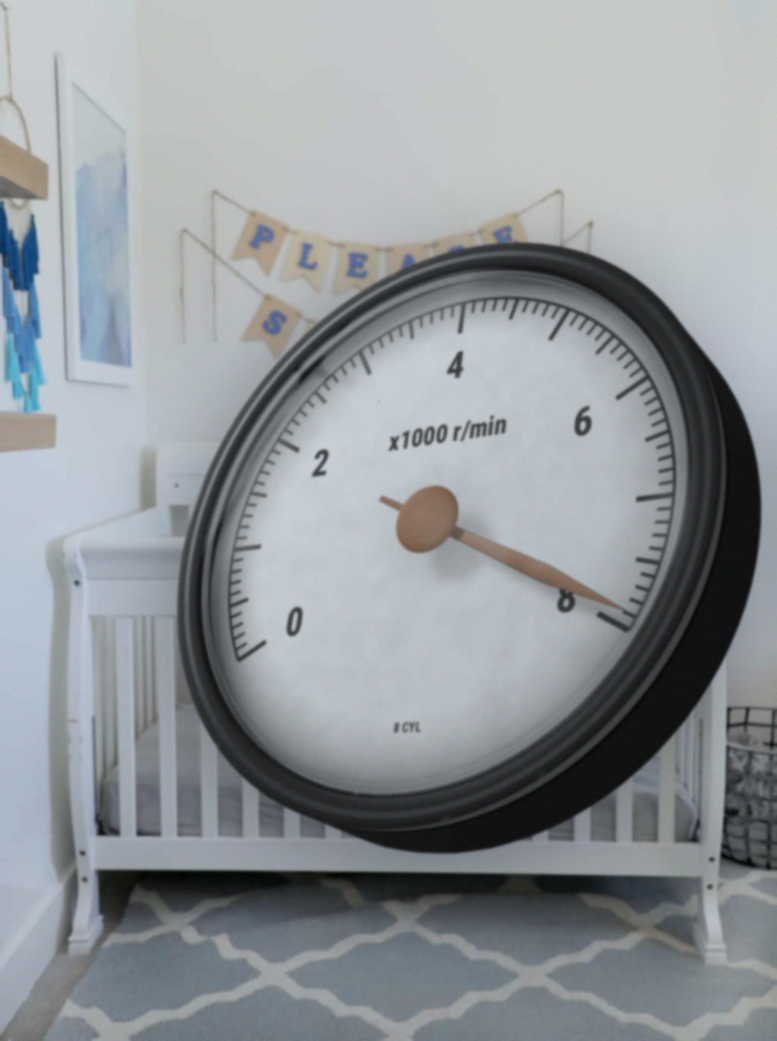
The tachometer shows value=7900 unit=rpm
